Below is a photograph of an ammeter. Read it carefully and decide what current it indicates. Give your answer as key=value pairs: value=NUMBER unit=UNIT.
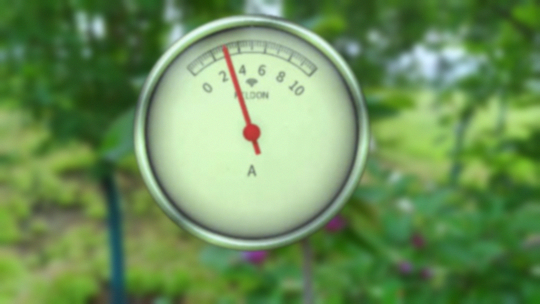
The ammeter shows value=3 unit=A
